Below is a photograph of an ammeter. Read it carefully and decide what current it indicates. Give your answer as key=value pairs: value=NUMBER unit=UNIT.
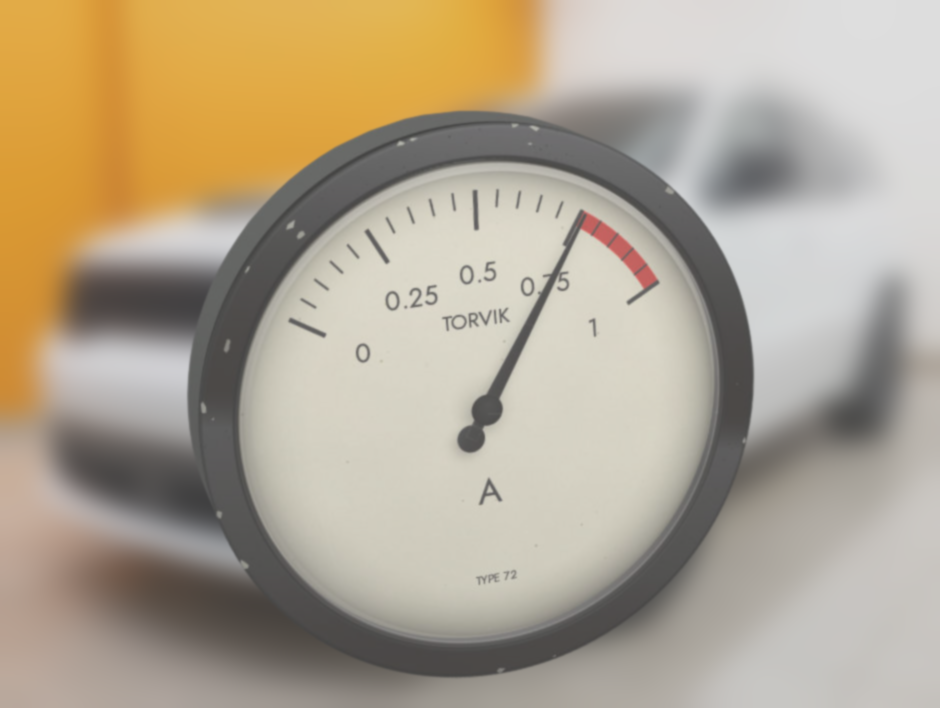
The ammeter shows value=0.75 unit=A
